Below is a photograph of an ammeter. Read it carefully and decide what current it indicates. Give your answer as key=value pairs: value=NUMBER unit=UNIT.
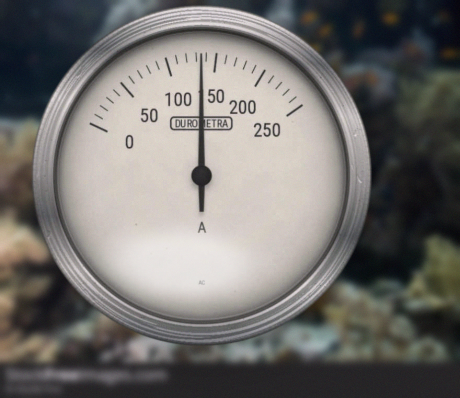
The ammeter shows value=135 unit=A
